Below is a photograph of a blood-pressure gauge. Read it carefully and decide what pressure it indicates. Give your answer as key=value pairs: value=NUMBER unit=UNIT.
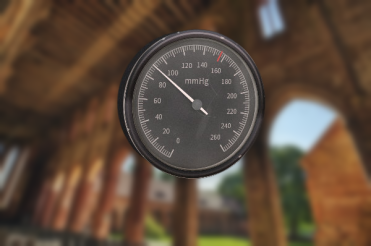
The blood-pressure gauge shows value=90 unit=mmHg
